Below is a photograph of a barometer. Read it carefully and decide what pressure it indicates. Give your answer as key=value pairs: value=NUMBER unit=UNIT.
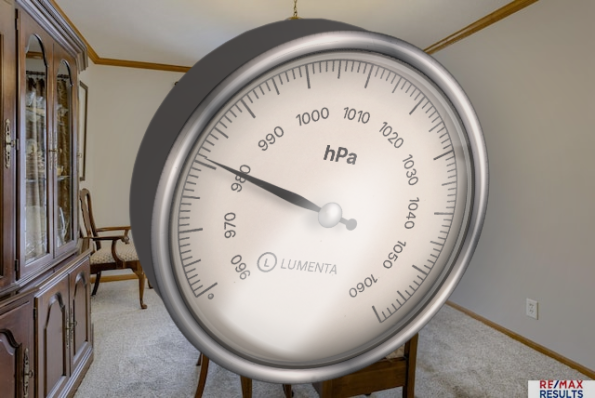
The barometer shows value=981 unit=hPa
